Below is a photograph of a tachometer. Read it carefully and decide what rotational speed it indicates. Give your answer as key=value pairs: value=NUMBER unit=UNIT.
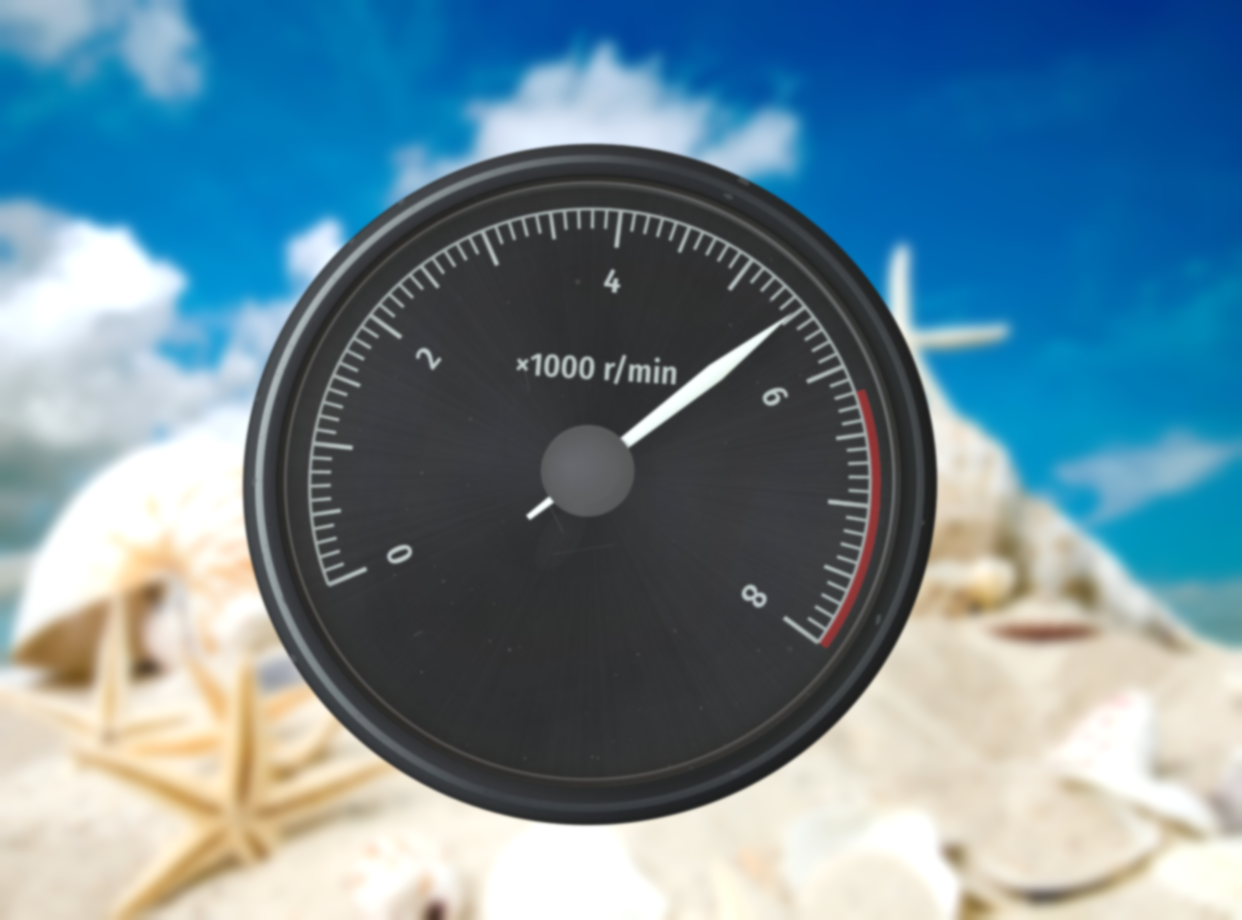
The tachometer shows value=5500 unit=rpm
